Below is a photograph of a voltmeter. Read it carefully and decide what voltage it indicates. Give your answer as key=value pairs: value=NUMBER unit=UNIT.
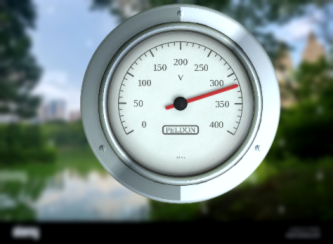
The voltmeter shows value=320 unit=V
